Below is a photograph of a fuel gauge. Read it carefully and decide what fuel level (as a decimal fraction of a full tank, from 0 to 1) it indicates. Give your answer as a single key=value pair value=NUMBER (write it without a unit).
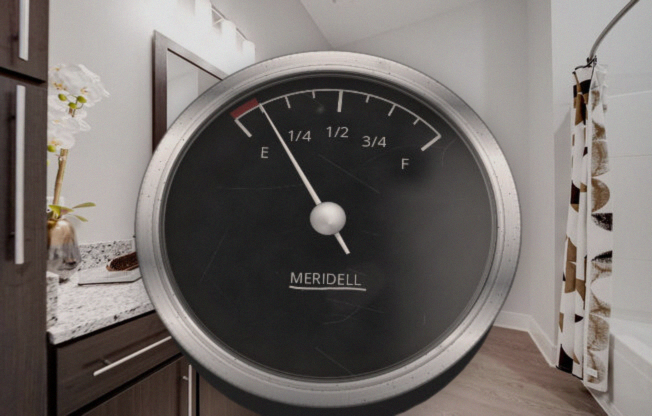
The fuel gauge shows value=0.125
